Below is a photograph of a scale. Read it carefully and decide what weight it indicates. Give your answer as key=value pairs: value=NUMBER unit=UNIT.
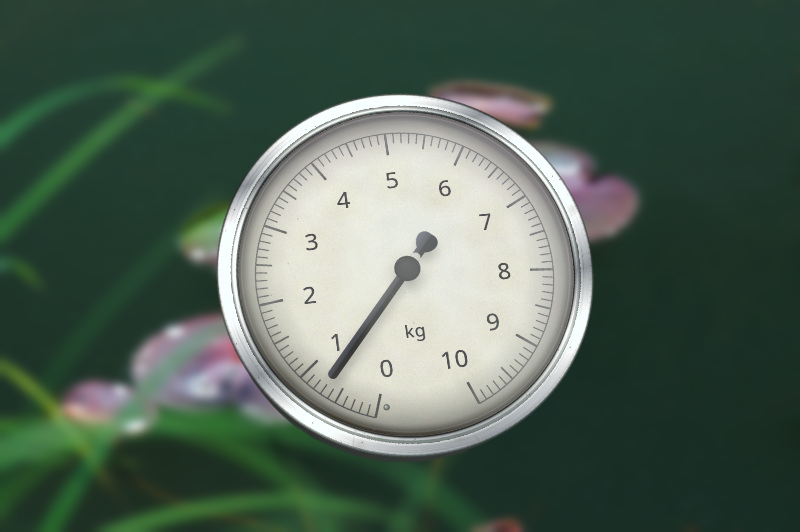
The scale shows value=0.7 unit=kg
